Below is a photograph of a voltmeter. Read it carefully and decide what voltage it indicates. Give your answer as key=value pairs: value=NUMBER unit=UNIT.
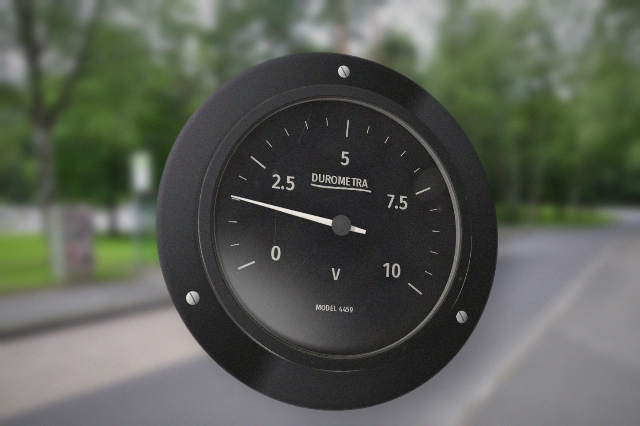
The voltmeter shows value=1.5 unit=V
